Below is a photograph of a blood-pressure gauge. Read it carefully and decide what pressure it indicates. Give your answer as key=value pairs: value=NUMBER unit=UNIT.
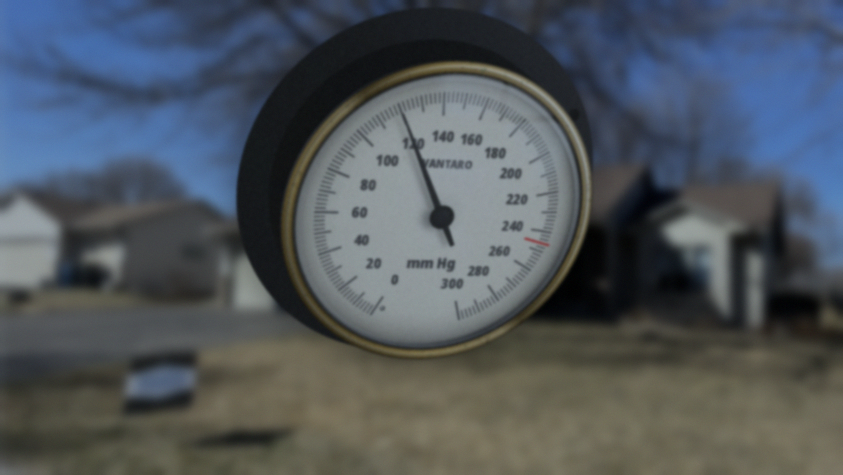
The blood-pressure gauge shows value=120 unit=mmHg
